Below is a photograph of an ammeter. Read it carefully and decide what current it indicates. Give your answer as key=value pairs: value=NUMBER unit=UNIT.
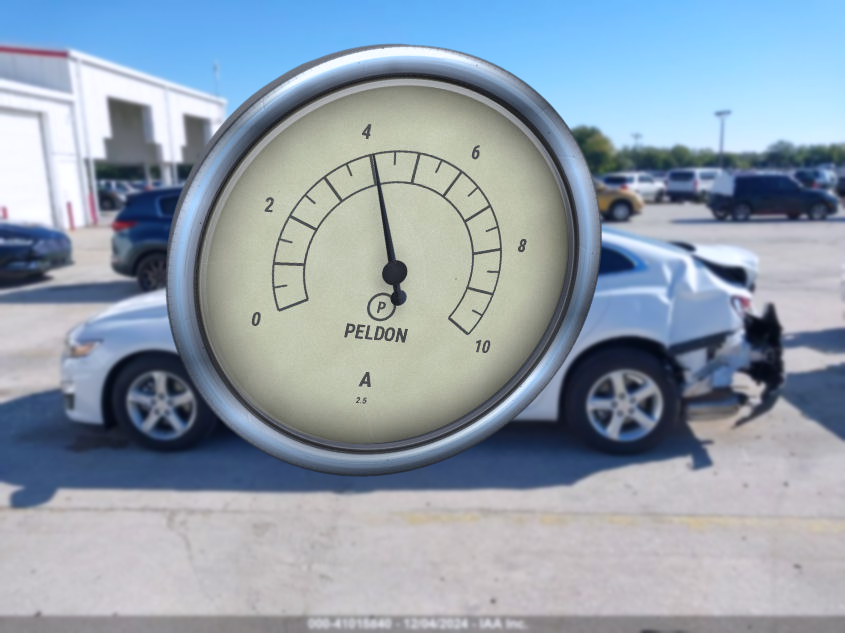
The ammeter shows value=4 unit=A
